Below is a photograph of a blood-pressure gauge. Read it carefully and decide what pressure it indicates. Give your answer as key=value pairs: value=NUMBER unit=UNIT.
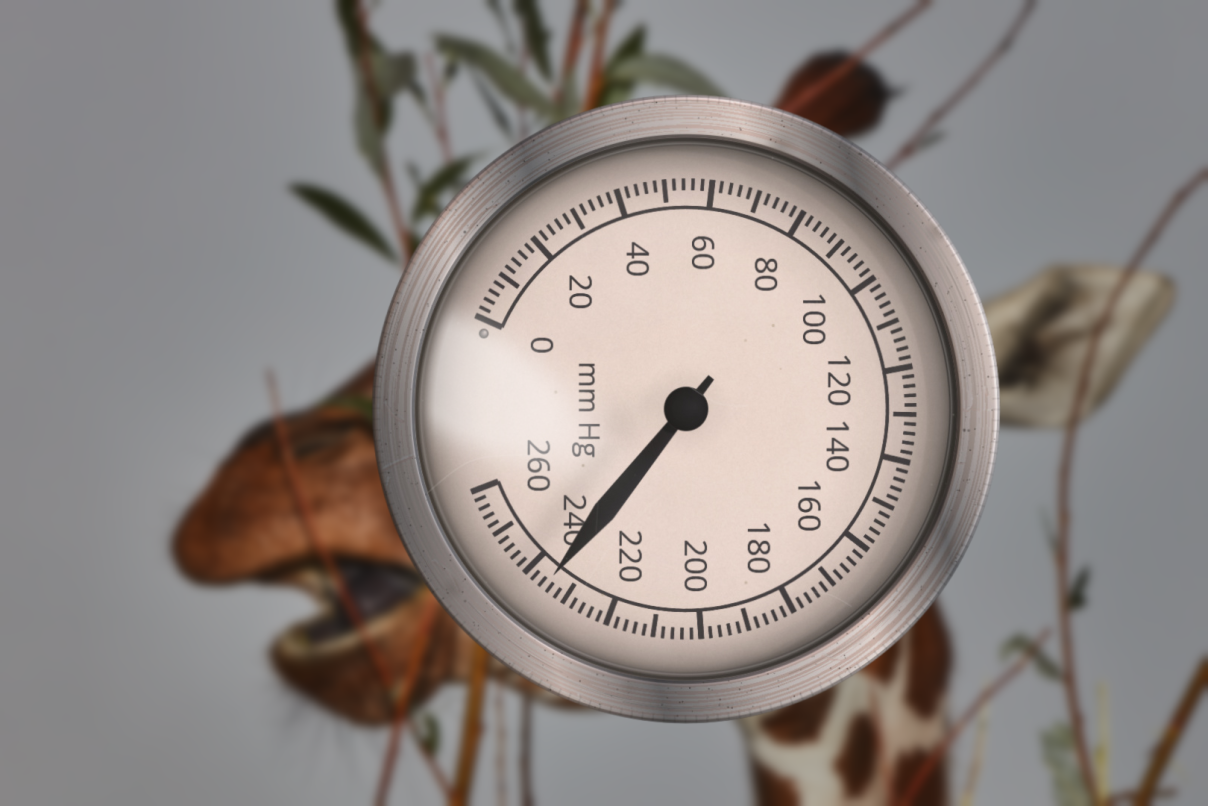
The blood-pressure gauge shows value=235 unit=mmHg
